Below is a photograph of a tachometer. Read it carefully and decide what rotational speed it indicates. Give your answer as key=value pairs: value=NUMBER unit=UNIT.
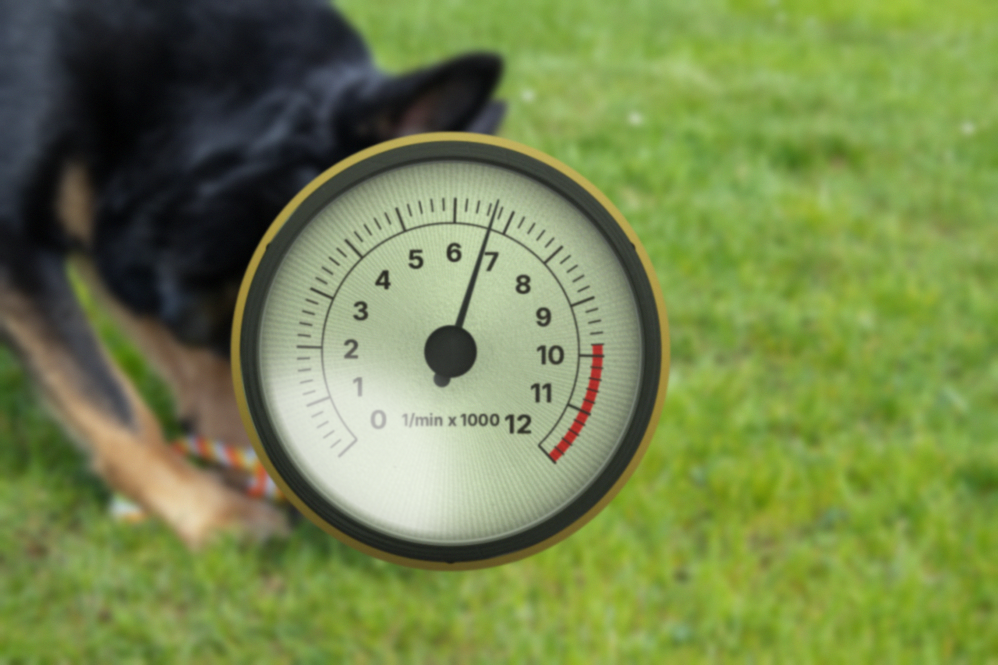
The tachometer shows value=6700 unit=rpm
